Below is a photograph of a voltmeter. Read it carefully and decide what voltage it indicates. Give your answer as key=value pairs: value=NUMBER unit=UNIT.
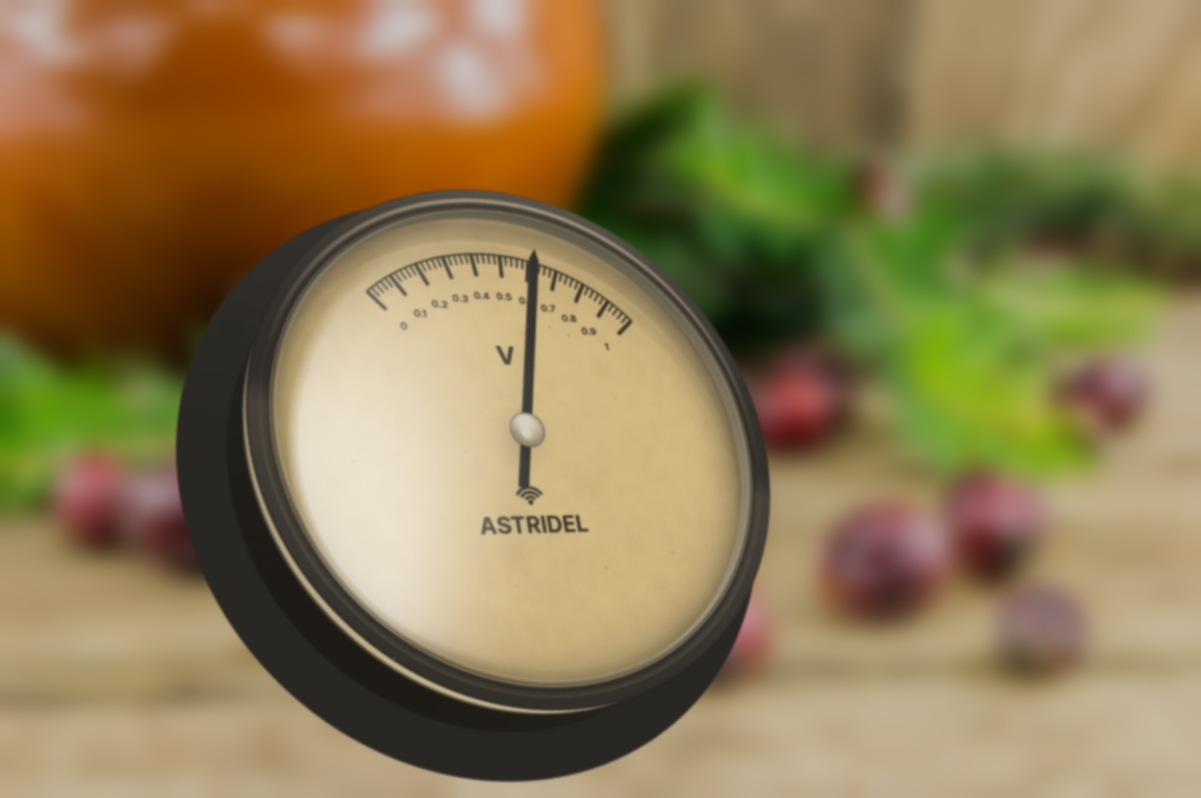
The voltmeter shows value=0.6 unit=V
